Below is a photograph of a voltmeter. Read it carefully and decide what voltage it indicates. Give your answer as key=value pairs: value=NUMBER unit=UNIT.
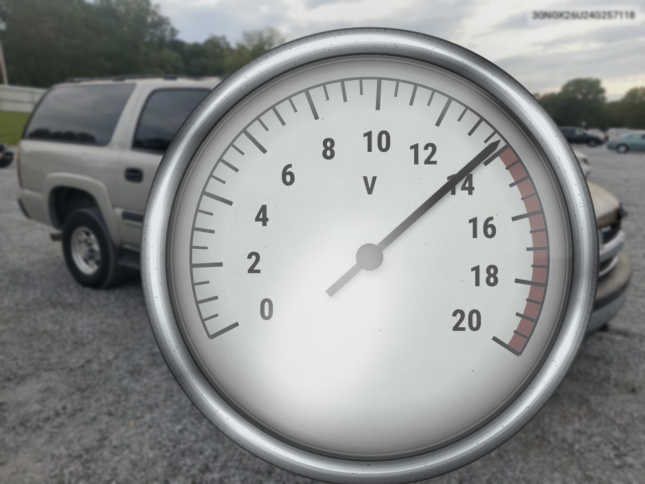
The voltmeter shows value=13.75 unit=V
